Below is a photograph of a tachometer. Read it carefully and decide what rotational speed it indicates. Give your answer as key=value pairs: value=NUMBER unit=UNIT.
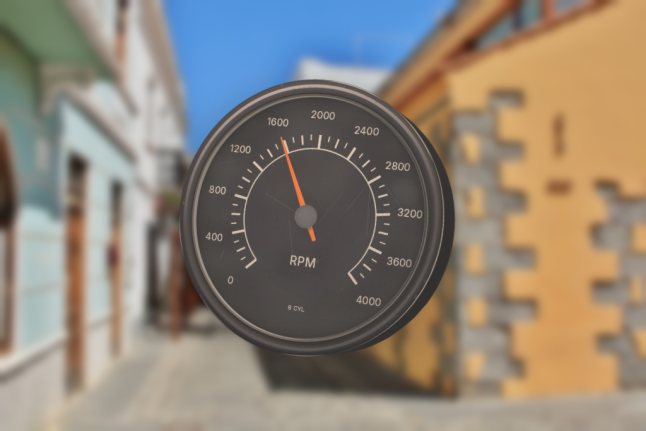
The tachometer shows value=1600 unit=rpm
